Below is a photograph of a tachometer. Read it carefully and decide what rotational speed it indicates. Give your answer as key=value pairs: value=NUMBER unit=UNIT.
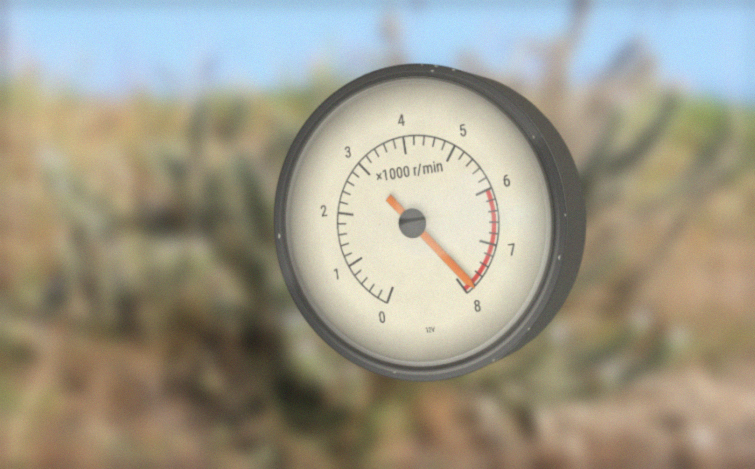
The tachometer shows value=7800 unit=rpm
